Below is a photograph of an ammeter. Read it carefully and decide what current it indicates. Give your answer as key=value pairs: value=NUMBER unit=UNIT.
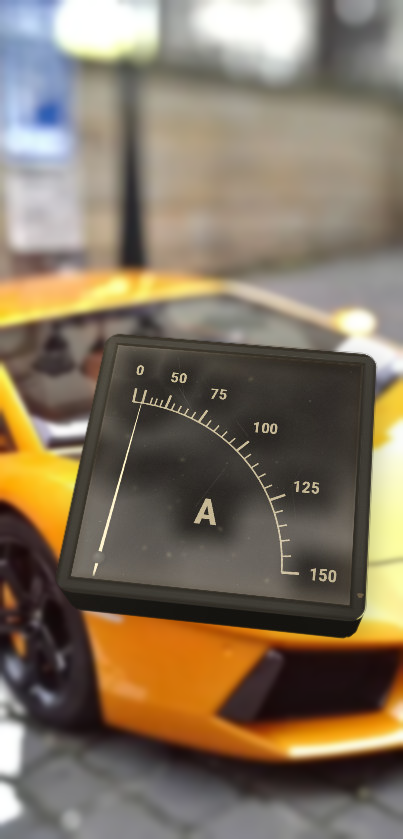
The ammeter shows value=25 unit=A
